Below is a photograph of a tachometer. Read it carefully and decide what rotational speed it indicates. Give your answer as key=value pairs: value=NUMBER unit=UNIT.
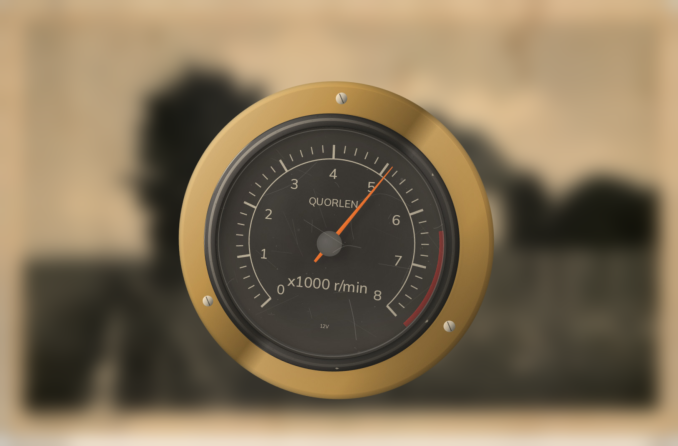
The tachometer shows value=5100 unit=rpm
